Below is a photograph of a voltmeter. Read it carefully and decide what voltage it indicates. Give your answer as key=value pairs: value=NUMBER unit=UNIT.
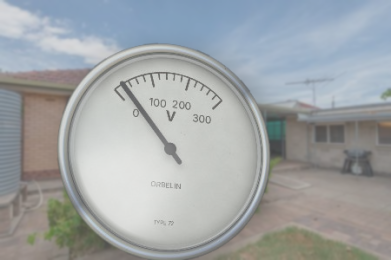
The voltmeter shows value=20 unit=V
